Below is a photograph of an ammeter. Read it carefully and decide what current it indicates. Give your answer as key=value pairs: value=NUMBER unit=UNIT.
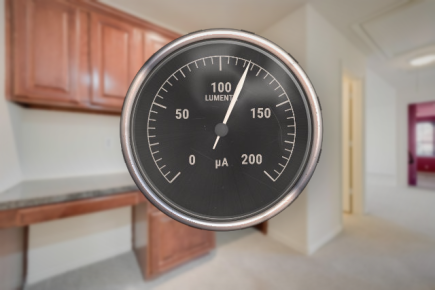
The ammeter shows value=117.5 unit=µA
